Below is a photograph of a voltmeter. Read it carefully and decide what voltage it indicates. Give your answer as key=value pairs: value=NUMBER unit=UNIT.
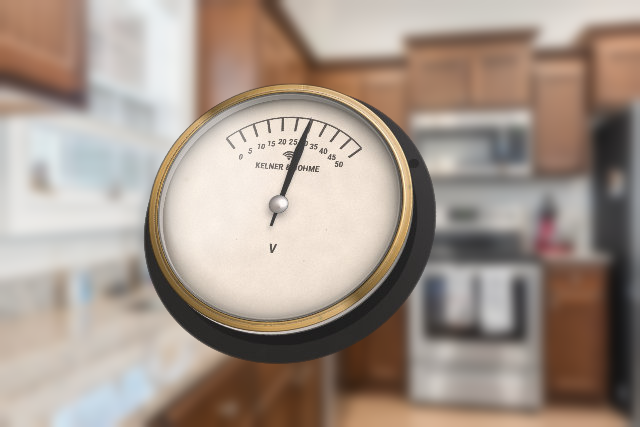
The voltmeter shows value=30 unit=V
